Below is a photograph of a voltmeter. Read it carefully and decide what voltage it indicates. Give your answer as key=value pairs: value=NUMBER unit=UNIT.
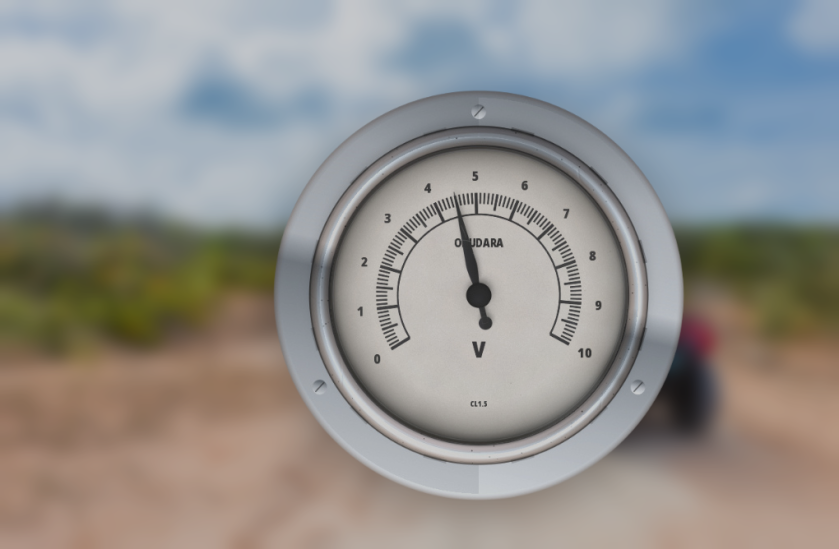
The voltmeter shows value=4.5 unit=V
